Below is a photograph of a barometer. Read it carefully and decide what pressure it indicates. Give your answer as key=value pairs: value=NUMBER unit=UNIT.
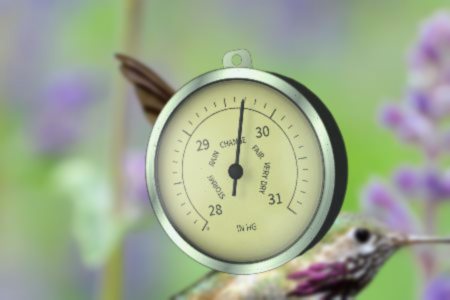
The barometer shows value=29.7 unit=inHg
